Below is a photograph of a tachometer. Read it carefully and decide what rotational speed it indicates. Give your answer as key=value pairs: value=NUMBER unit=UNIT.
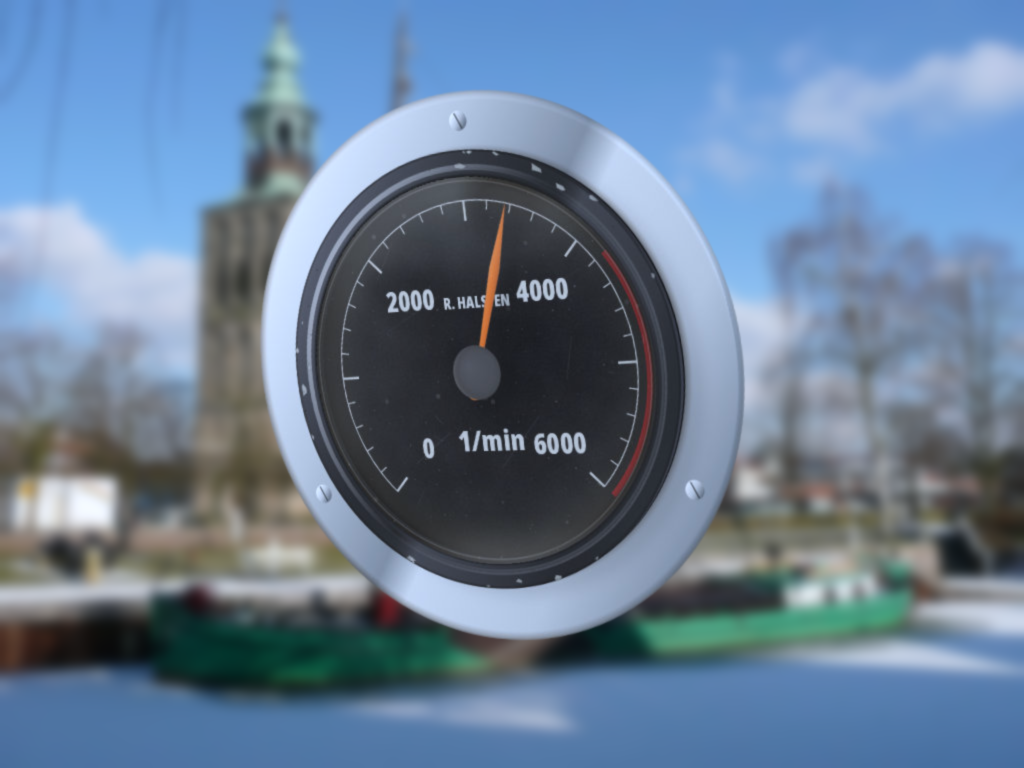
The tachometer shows value=3400 unit=rpm
